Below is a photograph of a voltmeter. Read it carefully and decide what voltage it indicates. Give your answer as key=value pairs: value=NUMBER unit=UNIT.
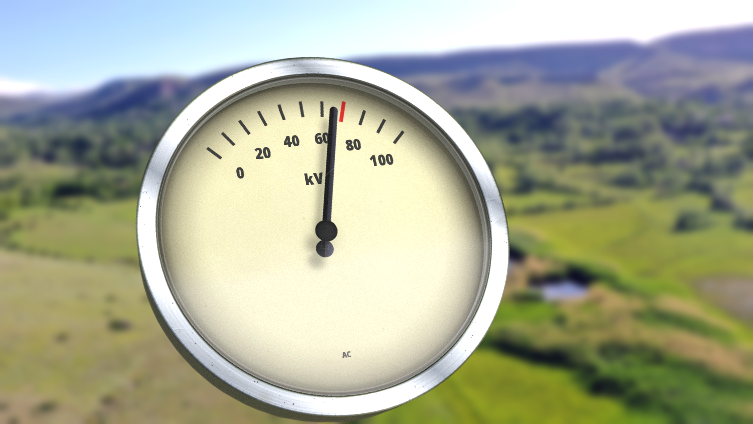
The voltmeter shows value=65 unit=kV
